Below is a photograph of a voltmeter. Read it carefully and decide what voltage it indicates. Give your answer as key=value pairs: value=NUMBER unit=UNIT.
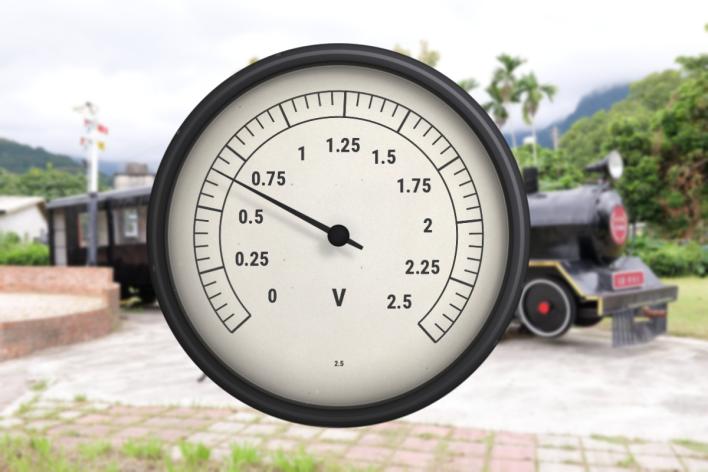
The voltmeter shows value=0.65 unit=V
